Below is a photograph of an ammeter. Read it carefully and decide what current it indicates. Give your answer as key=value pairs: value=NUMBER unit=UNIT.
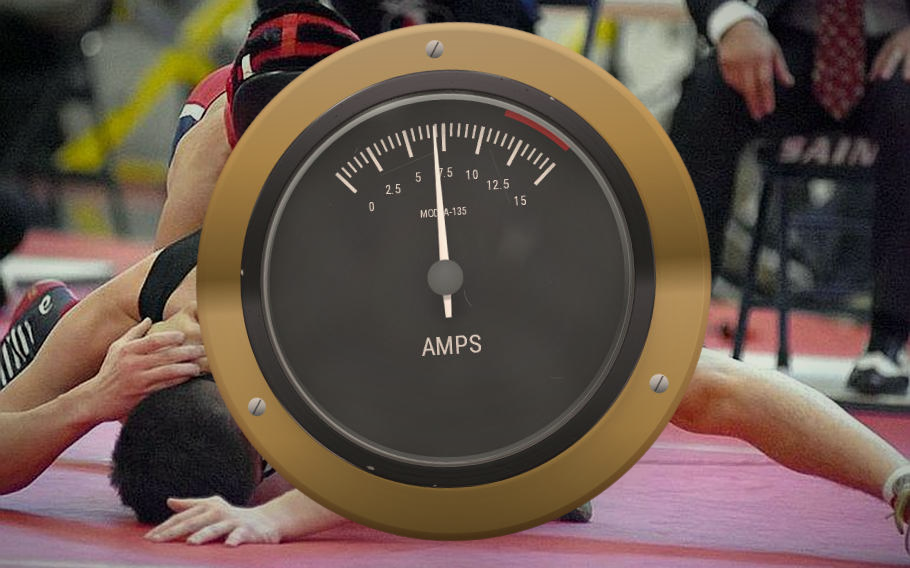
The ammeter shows value=7 unit=A
